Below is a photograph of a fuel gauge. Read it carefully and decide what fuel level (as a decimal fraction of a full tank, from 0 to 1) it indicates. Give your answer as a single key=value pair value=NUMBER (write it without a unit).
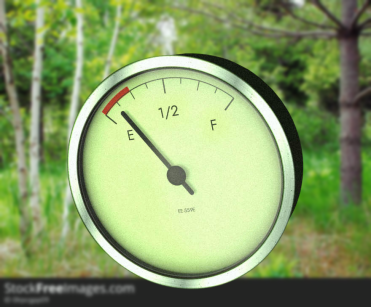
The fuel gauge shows value=0.125
